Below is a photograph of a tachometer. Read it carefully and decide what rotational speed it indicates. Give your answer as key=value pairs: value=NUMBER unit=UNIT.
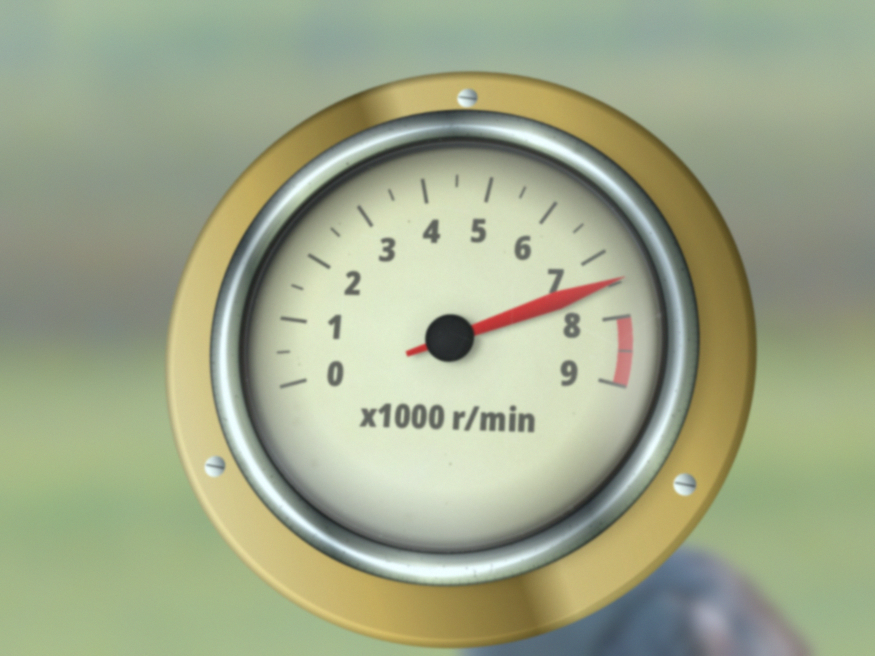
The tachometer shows value=7500 unit=rpm
